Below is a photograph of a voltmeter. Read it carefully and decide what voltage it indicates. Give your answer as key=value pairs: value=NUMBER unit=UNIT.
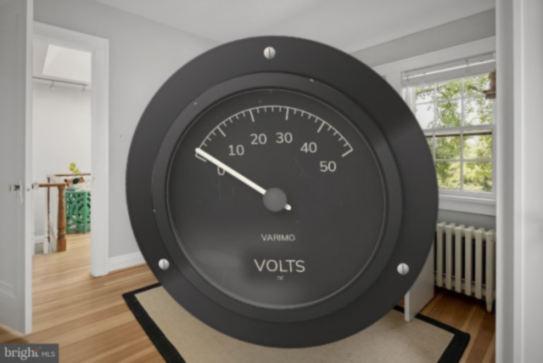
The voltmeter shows value=2 unit=V
